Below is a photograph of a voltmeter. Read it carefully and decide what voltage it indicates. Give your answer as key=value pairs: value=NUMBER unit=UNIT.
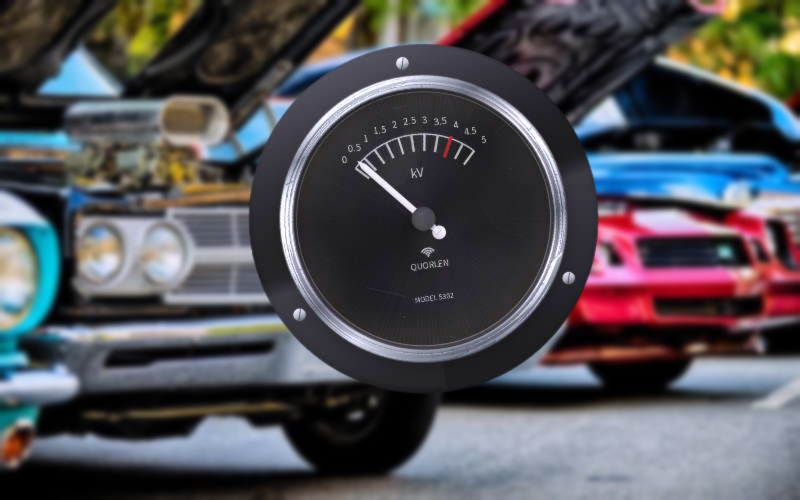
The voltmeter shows value=0.25 unit=kV
